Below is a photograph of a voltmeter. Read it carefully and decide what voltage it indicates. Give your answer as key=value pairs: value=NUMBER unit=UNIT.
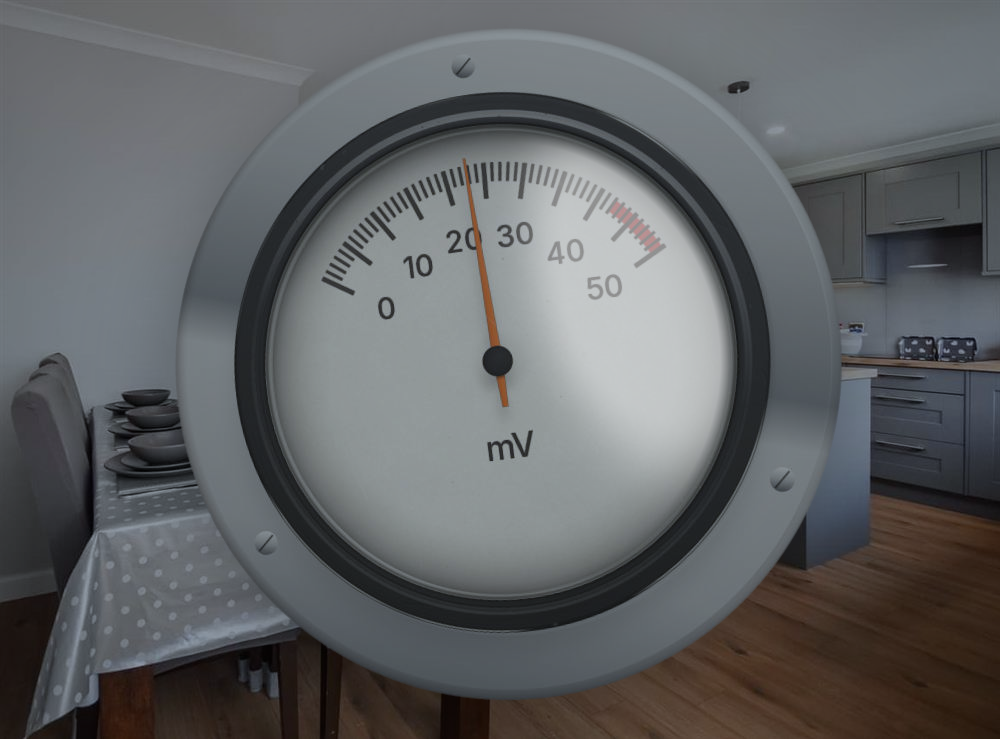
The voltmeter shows value=23 unit=mV
